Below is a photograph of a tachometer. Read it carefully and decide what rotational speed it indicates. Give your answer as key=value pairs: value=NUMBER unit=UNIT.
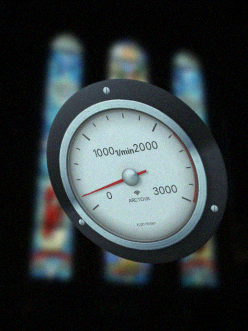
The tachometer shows value=200 unit=rpm
